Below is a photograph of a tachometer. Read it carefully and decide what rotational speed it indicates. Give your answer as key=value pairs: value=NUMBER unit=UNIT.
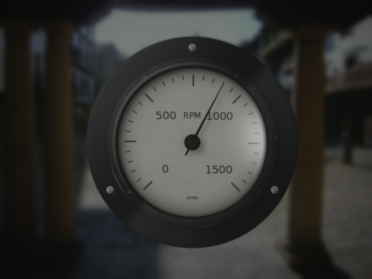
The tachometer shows value=900 unit=rpm
